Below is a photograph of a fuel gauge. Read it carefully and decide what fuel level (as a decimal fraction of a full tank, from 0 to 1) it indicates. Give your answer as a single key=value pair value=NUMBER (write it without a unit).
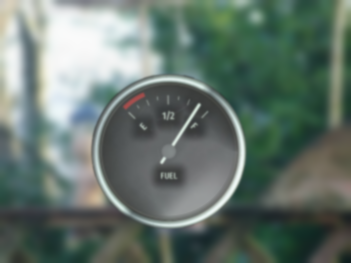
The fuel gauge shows value=0.875
